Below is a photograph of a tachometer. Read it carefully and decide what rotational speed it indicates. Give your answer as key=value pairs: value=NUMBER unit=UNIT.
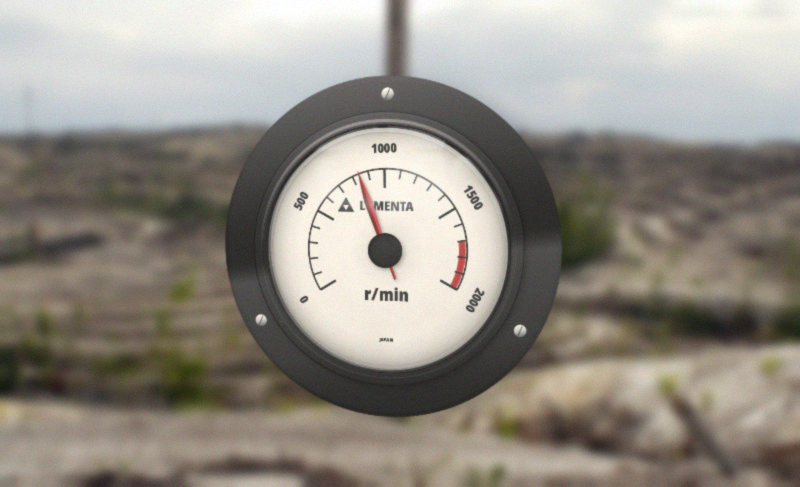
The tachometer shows value=850 unit=rpm
